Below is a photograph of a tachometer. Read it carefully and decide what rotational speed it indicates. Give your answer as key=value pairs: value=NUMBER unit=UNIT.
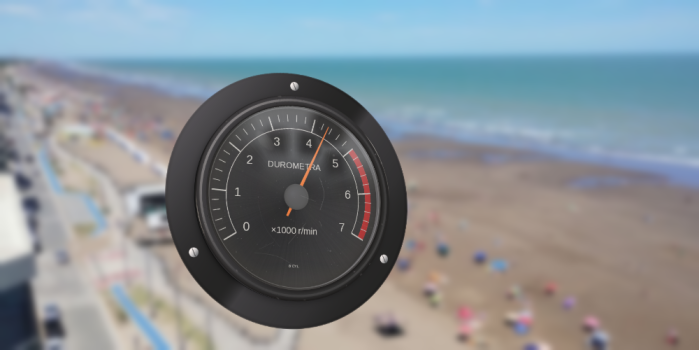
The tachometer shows value=4300 unit=rpm
